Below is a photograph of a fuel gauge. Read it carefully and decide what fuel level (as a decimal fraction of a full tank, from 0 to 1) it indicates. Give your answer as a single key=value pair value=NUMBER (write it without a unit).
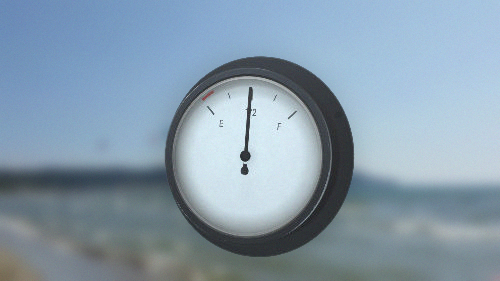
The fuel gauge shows value=0.5
